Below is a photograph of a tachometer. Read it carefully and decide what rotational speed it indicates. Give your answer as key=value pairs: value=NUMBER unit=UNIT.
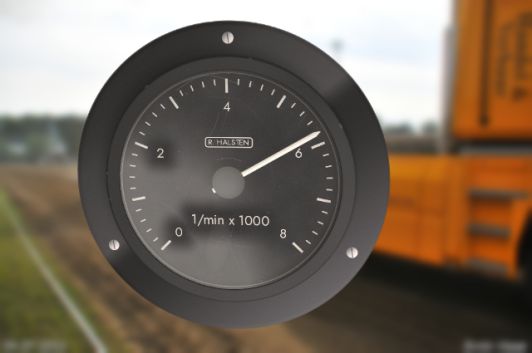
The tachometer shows value=5800 unit=rpm
